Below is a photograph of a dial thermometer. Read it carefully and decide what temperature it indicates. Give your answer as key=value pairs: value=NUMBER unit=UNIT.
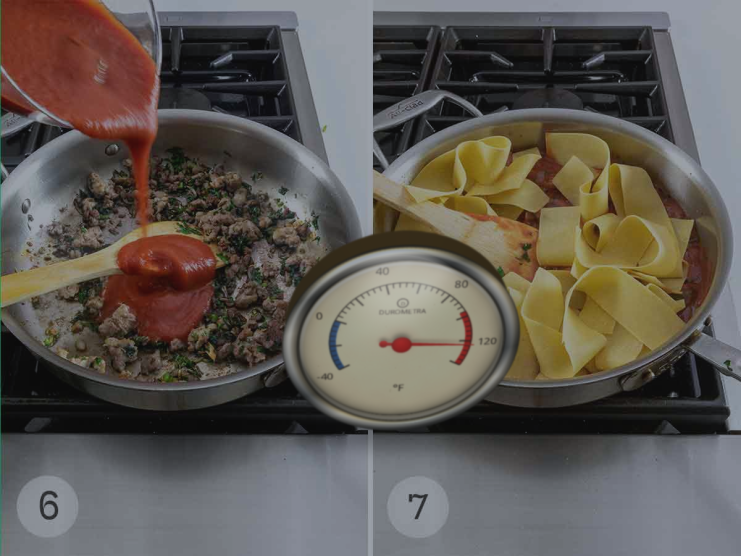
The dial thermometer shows value=120 unit=°F
